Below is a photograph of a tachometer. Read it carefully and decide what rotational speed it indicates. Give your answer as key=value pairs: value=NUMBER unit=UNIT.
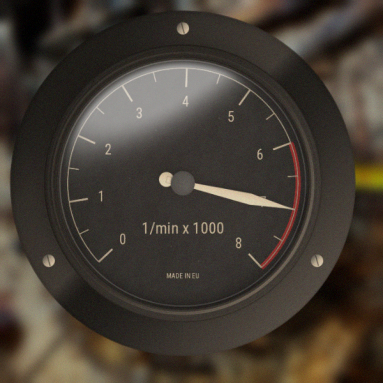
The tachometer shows value=7000 unit=rpm
